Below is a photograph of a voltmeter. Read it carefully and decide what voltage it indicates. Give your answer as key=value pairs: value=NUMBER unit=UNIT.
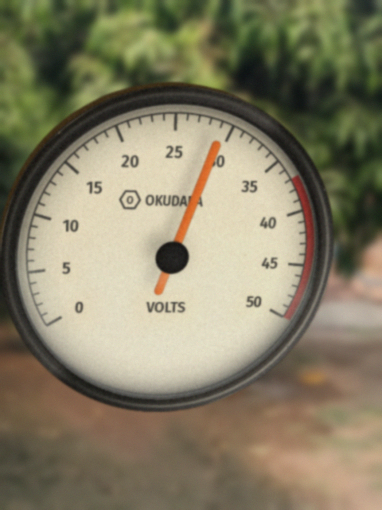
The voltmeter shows value=29 unit=V
